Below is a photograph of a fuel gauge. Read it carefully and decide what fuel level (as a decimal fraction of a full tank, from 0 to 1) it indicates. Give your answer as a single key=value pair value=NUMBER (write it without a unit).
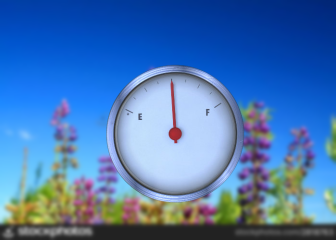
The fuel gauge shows value=0.5
